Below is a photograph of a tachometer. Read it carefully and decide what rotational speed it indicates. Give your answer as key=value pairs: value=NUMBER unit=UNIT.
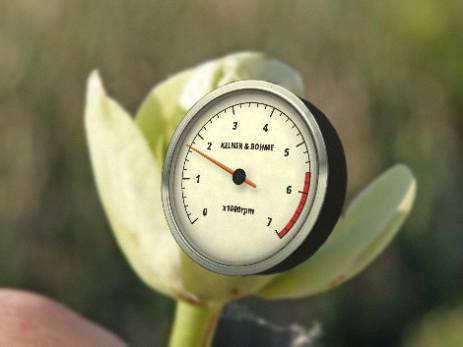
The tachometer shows value=1700 unit=rpm
